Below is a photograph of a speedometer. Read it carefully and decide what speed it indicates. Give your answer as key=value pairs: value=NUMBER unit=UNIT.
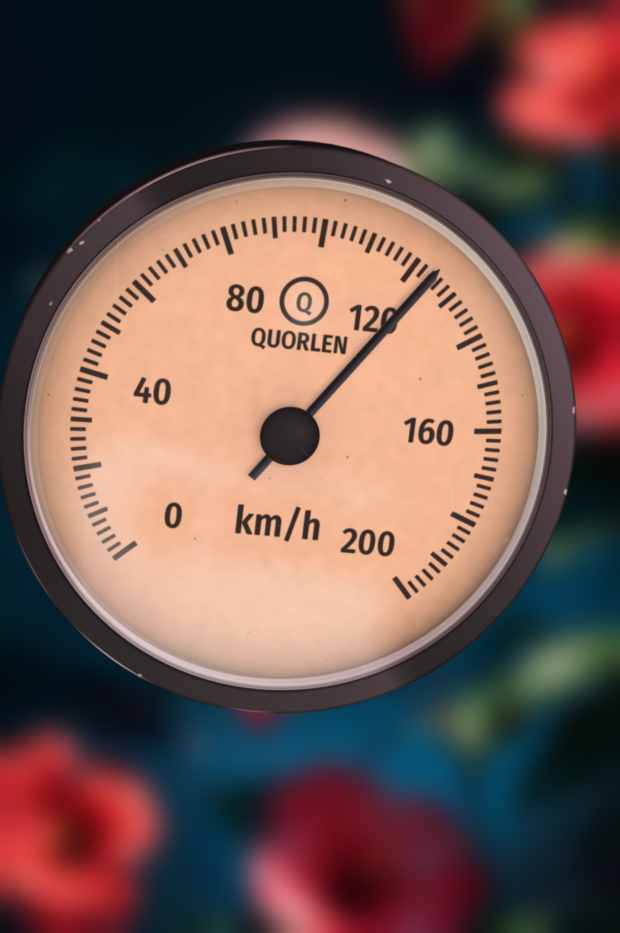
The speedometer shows value=124 unit=km/h
